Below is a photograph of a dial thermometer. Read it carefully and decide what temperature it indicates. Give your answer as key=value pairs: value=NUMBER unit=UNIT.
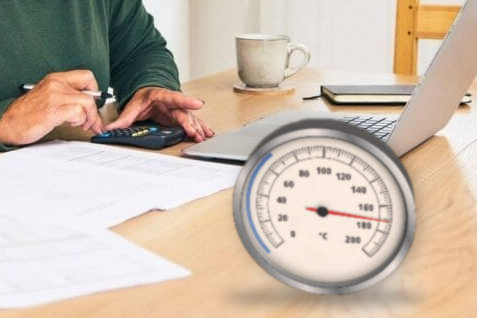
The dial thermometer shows value=170 unit=°C
